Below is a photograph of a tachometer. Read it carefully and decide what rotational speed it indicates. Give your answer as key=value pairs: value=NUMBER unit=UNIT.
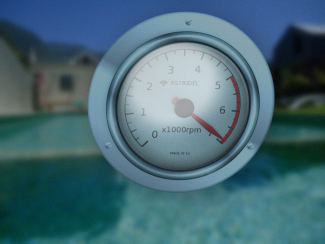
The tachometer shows value=6875 unit=rpm
